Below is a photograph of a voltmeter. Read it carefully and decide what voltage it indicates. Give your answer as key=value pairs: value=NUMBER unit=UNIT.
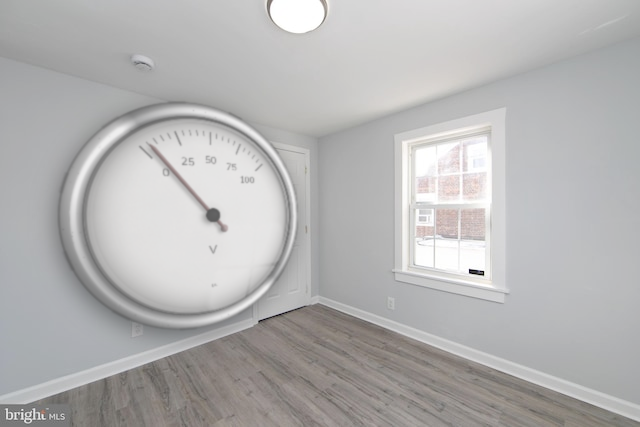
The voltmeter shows value=5 unit=V
